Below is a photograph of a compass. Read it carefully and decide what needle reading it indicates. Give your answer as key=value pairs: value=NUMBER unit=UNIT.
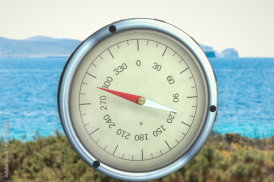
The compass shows value=290 unit=°
